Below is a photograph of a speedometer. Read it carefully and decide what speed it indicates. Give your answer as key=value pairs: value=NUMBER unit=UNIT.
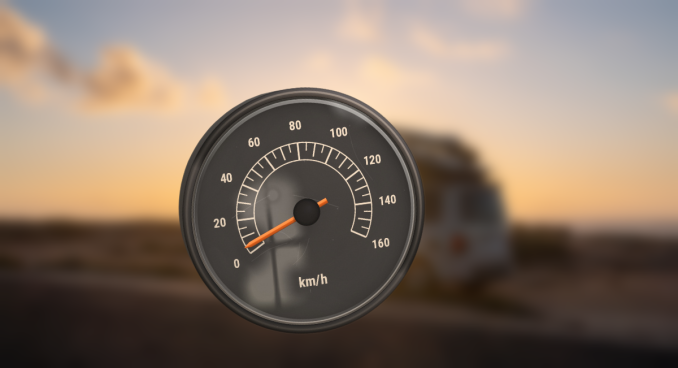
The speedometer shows value=5 unit=km/h
